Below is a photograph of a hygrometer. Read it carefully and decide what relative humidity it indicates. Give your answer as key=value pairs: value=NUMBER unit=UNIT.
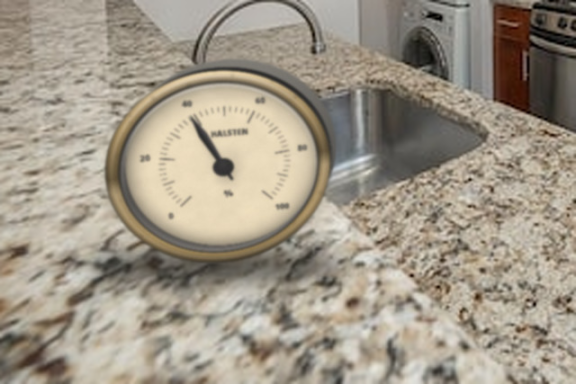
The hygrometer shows value=40 unit=%
